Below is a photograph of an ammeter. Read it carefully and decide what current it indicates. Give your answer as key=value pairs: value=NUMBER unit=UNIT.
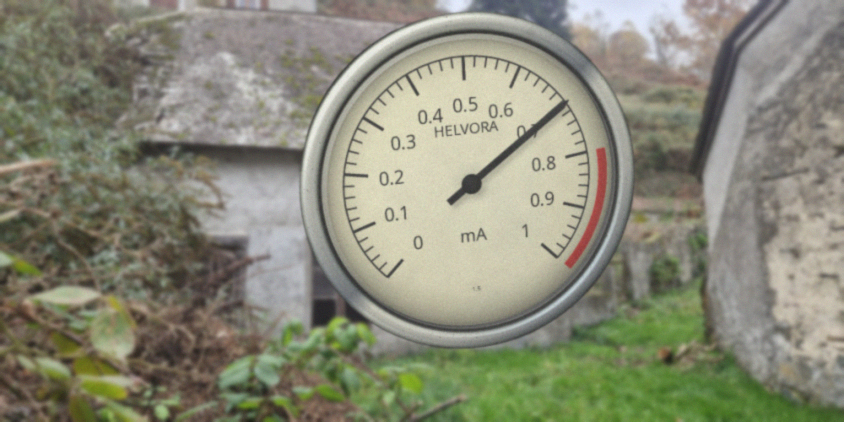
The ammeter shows value=0.7 unit=mA
